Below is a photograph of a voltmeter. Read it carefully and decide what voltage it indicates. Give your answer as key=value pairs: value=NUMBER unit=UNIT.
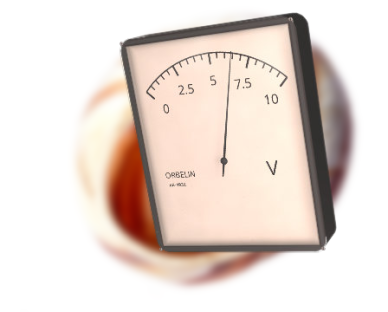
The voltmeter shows value=6.5 unit=V
